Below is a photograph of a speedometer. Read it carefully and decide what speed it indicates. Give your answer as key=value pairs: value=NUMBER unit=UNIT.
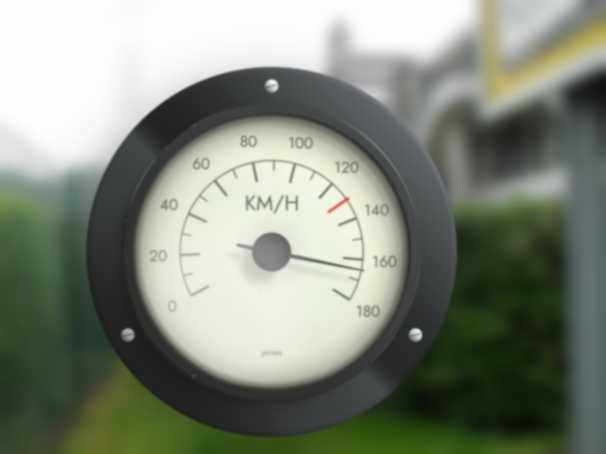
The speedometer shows value=165 unit=km/h
